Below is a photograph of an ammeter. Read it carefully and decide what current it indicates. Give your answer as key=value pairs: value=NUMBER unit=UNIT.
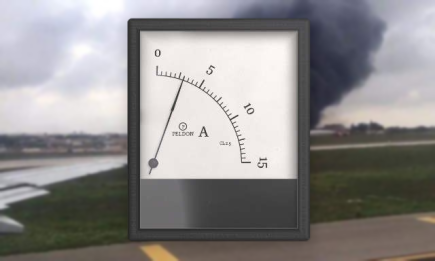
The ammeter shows value=3 unit=A
